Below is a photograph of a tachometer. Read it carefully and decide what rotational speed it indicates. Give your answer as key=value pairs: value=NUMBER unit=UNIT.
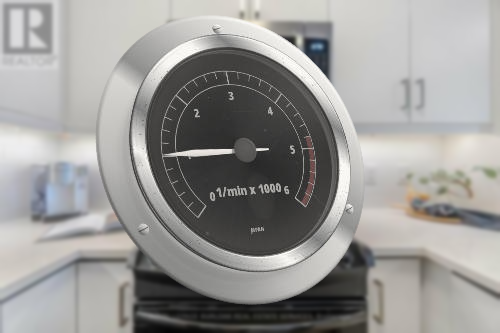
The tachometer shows value=1000 unit=rpm
